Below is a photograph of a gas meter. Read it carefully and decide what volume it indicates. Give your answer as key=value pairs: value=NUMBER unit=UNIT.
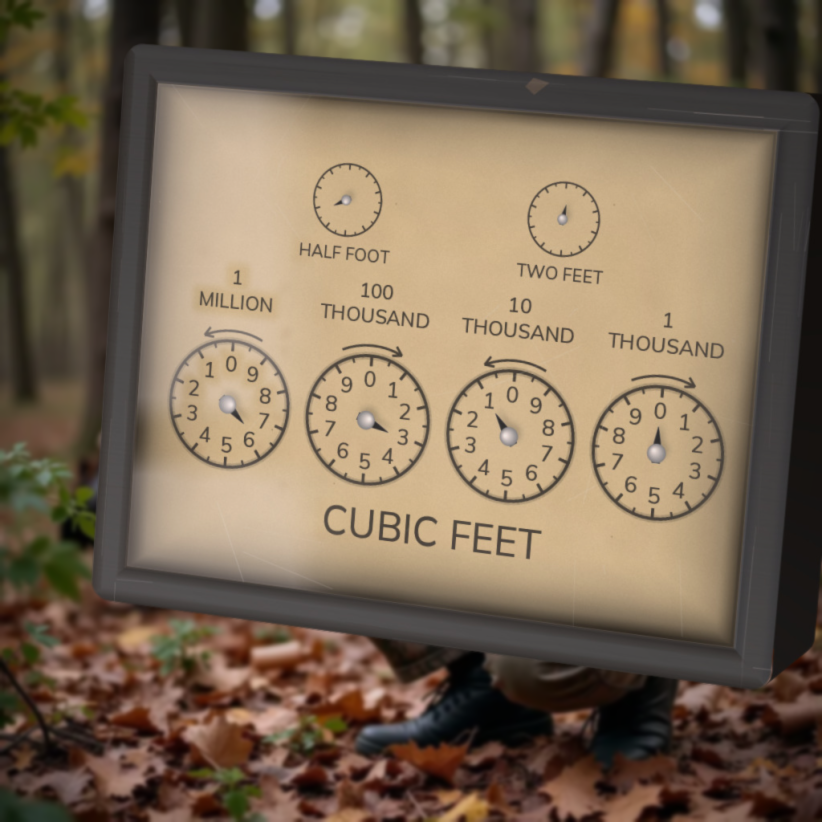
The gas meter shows value=631000 unit=ft³
